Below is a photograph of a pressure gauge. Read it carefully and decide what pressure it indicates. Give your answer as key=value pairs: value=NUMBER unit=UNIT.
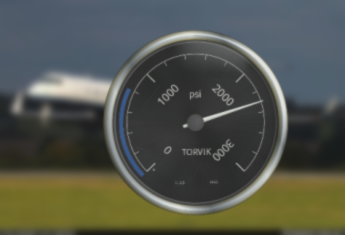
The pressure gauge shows value=2300 unit=psi
